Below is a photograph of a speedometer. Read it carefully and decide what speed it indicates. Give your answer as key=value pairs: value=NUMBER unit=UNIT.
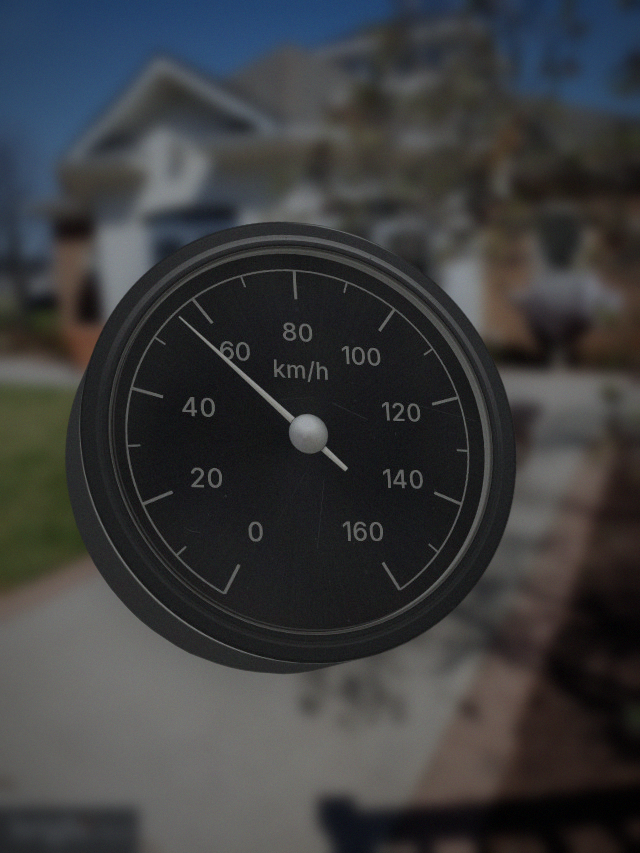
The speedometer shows value=55 unit=km/h
